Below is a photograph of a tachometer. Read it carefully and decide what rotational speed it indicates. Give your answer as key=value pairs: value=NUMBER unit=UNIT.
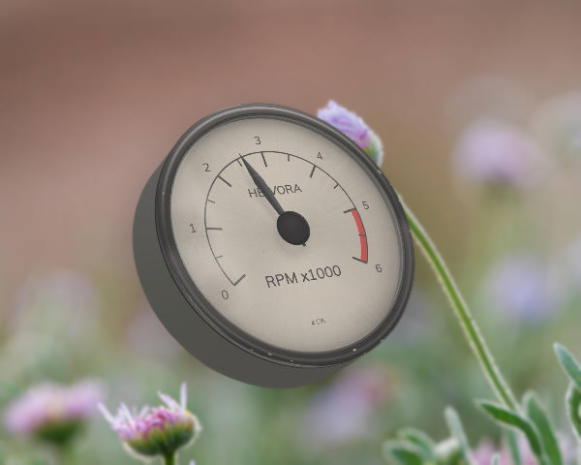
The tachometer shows value=2500 unit=rpm
